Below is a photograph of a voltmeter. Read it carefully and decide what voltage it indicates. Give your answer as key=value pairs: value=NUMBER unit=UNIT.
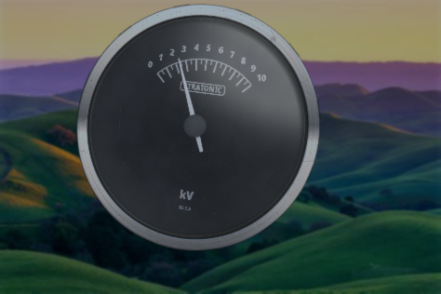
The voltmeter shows value=2.5 unit=kV
